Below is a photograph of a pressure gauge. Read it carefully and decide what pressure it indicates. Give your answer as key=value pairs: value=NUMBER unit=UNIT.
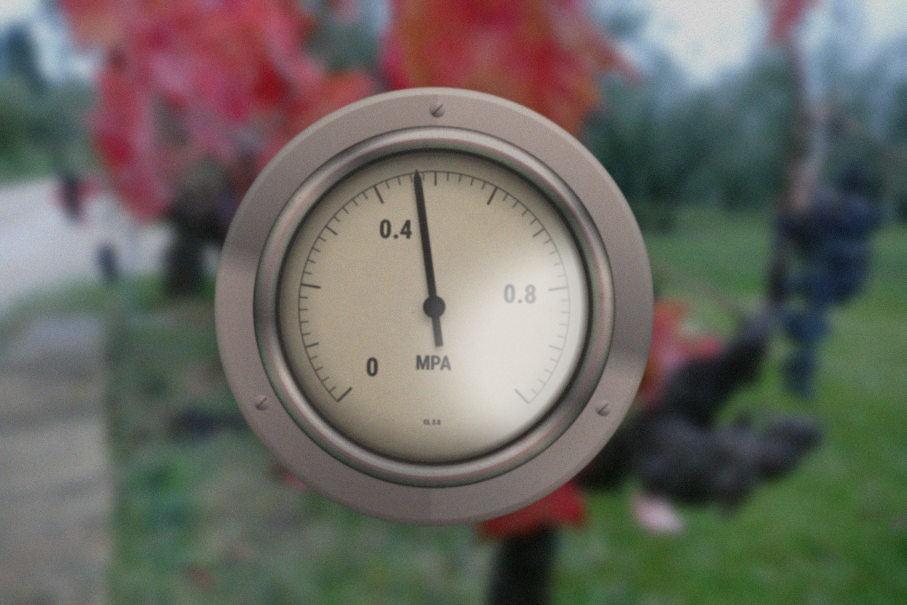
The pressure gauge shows value=0.47 unit=MPa
